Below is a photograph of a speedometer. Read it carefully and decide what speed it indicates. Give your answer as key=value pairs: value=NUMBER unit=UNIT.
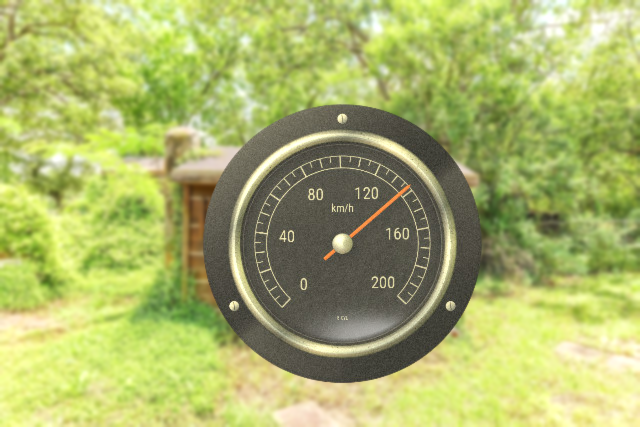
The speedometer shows value=137.5 unit=km/h
